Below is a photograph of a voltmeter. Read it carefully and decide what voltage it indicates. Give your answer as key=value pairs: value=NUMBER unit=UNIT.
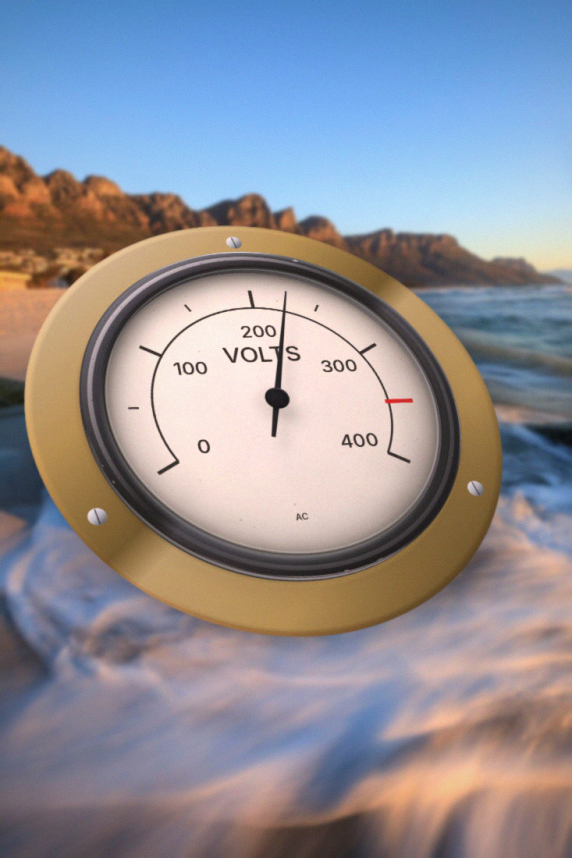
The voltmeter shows value=225 unit=V
